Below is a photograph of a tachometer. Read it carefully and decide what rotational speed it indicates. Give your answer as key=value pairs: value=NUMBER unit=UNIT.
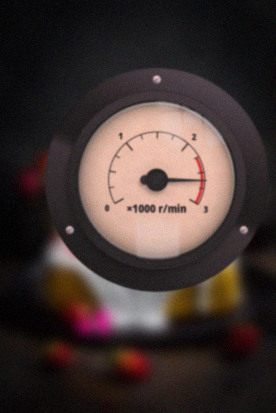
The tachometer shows value=2625 unit=rpm
